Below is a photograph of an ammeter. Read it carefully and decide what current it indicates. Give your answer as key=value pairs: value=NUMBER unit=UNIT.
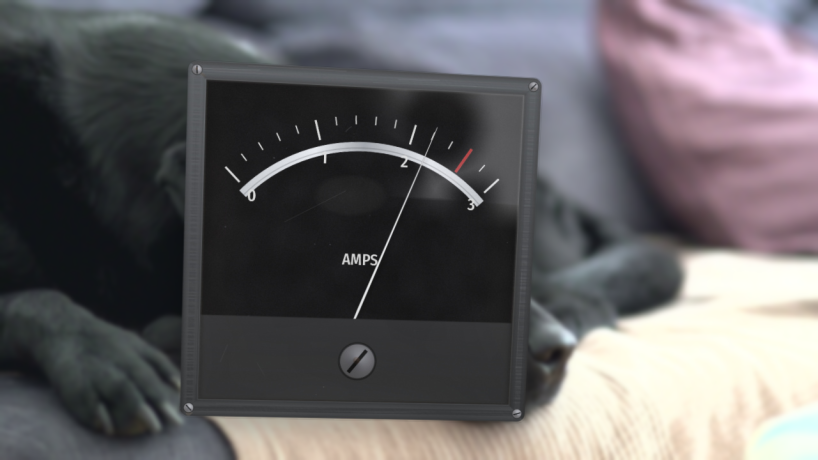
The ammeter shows value=2.2 unit=A
